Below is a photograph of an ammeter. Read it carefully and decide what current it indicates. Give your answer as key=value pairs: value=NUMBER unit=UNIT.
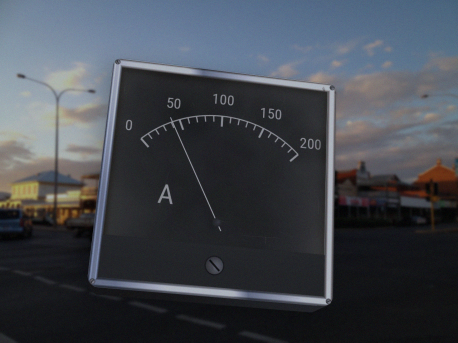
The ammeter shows value=40 unit=A
